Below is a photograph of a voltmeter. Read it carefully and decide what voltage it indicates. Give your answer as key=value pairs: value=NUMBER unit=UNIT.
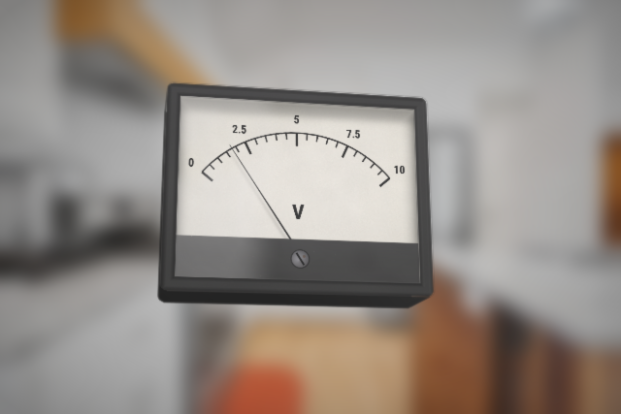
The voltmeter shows value=1.75 unit=V
